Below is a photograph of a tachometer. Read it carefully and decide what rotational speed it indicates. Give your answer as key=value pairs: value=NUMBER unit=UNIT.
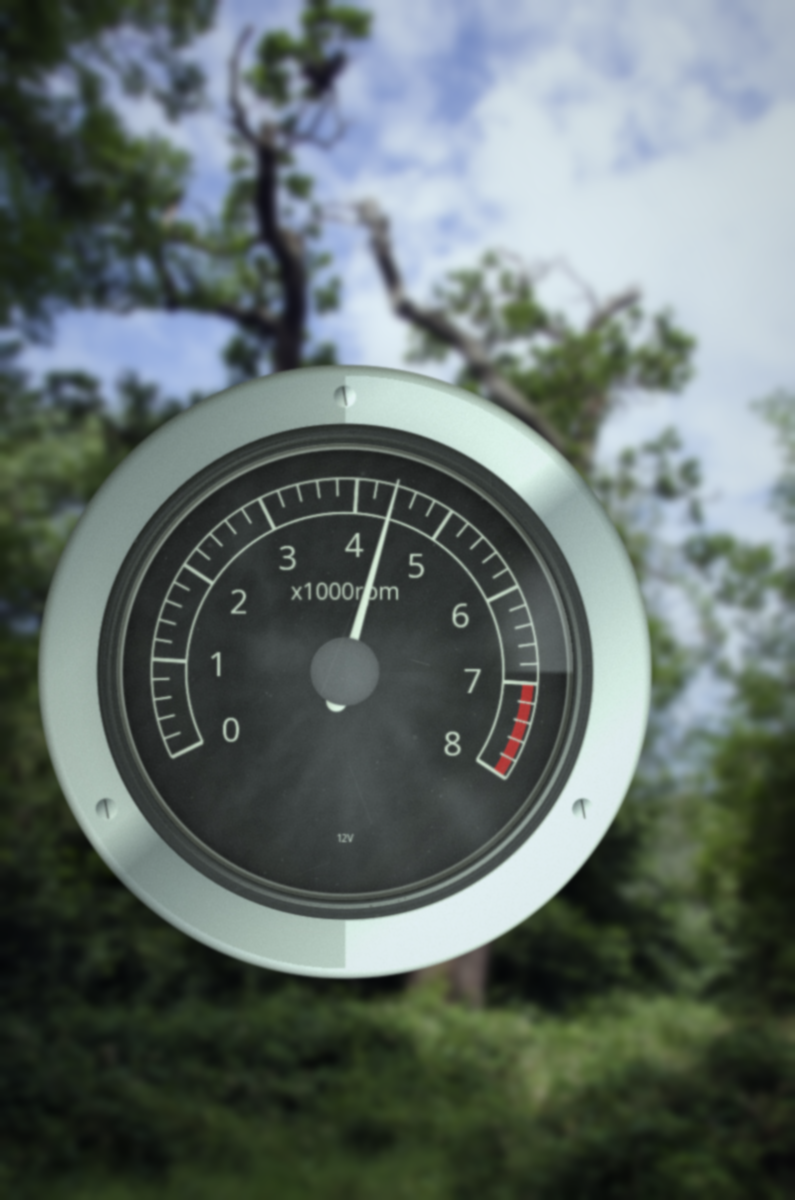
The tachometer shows value=4400 unit=rpm
